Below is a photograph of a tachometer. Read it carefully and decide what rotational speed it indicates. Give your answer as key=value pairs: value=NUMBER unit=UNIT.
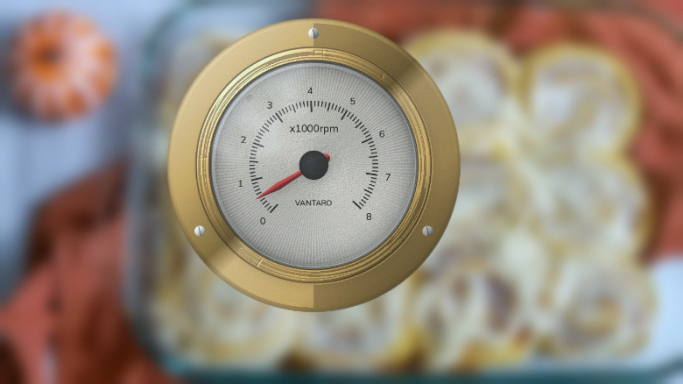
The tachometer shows value=500 unit=rpm
